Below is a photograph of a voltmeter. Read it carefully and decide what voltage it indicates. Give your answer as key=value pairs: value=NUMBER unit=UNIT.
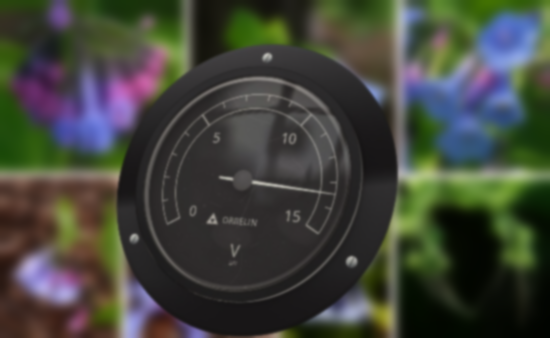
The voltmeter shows value=13.5 unit=V
